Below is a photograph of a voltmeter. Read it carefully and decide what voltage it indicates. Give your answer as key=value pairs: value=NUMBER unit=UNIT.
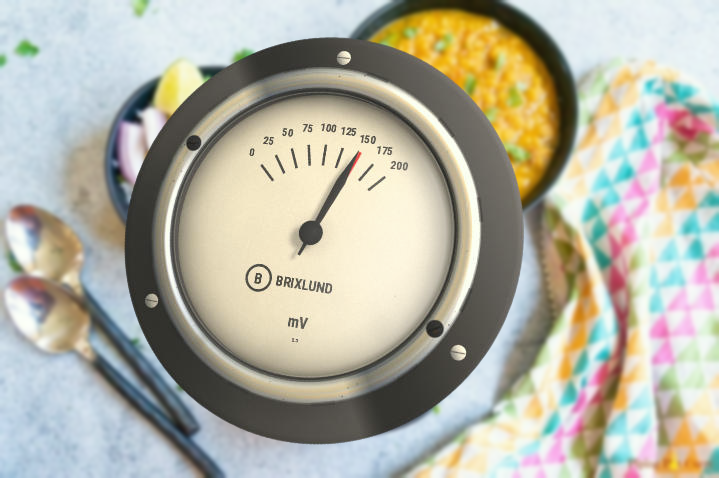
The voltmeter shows value=150 unit=mV
